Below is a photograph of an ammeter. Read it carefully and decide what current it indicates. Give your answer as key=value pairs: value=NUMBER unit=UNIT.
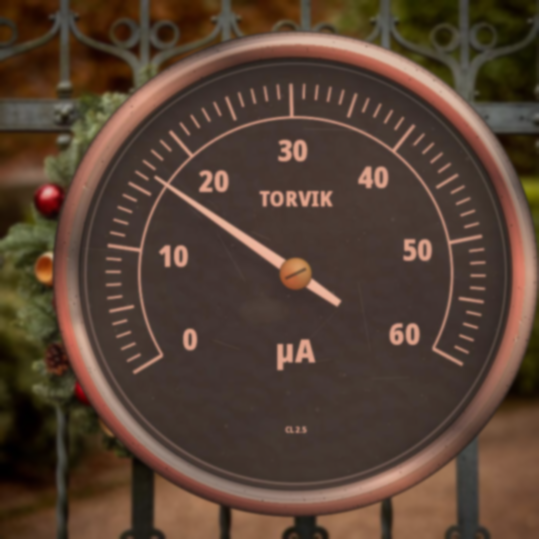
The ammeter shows value=16.5 unit=µA
